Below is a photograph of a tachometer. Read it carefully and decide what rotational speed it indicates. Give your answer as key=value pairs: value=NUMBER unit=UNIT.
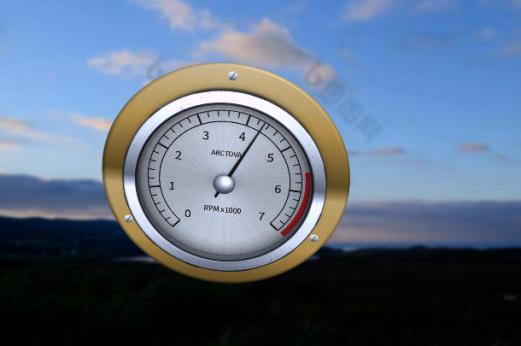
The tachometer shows value=4300 unit=rpm
